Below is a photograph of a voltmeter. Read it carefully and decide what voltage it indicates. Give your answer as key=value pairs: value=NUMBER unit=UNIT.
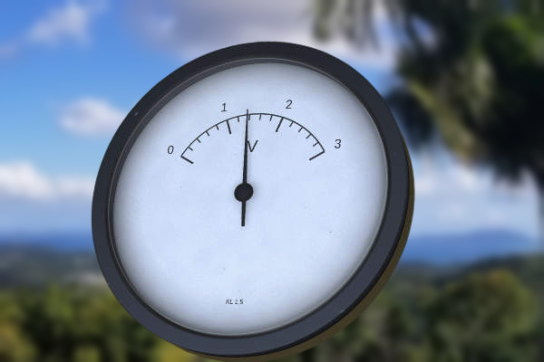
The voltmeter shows value=1.4 unit=V
